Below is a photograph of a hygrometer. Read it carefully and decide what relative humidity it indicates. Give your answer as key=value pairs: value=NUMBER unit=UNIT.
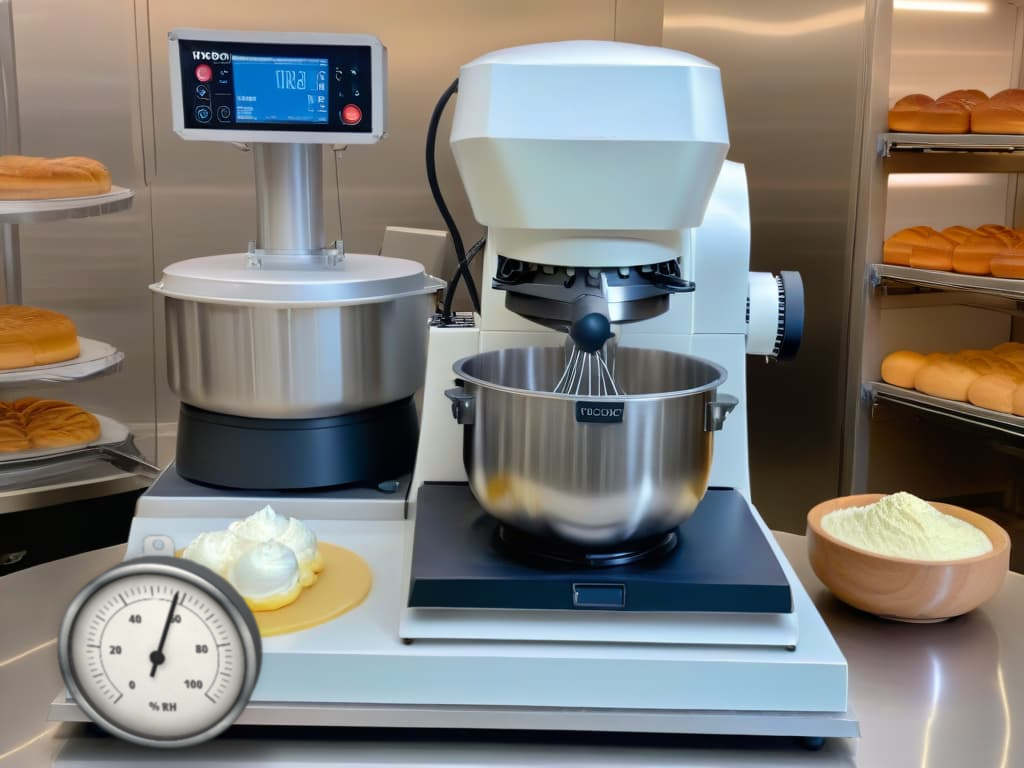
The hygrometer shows value=58 unit=%
